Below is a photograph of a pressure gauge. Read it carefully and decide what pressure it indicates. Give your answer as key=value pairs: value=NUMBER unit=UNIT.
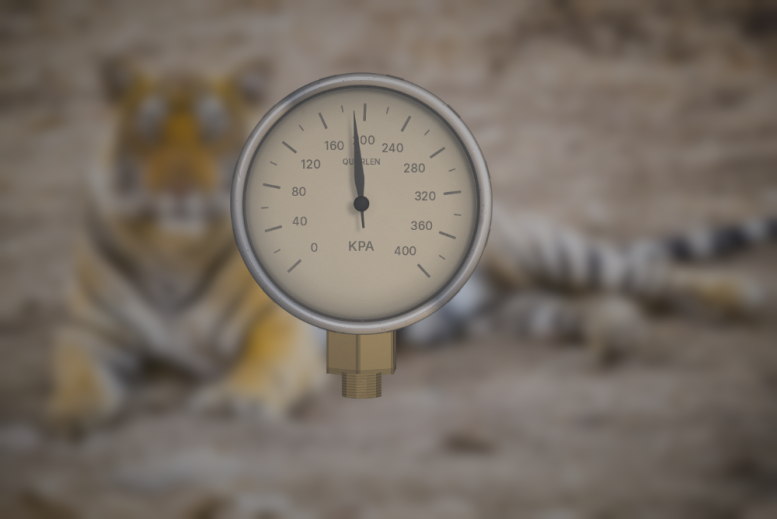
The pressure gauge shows value=190 unit=kPa
